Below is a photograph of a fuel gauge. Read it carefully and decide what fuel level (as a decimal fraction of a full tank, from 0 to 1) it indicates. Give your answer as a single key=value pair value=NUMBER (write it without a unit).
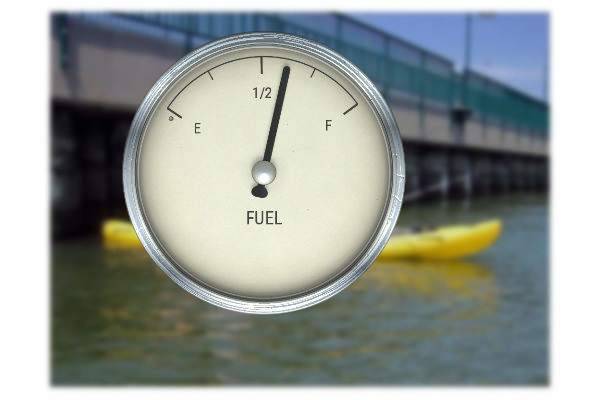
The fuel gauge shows value=0.625
